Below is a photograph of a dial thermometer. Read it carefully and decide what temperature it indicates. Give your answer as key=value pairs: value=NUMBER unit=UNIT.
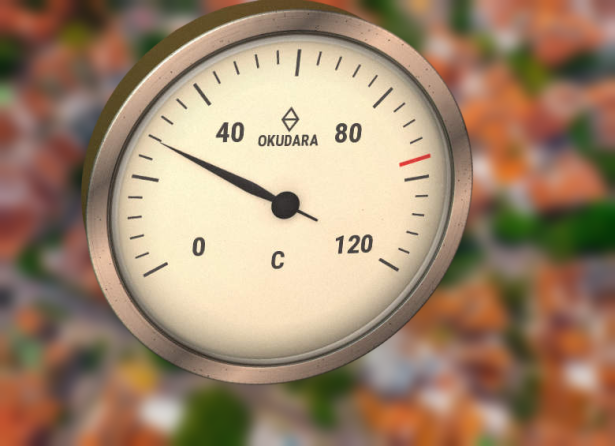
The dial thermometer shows value=28 unit=°C
